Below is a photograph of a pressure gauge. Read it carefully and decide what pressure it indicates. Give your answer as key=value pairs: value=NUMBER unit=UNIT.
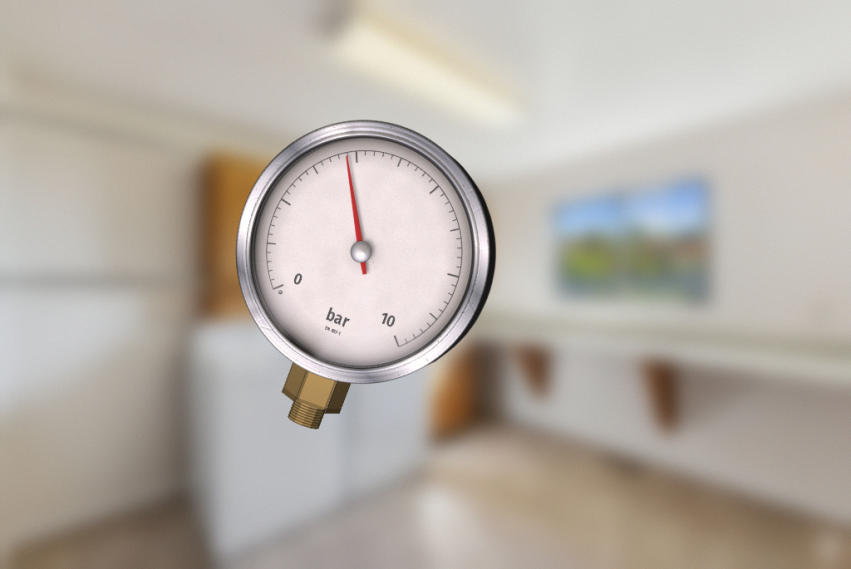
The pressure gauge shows value=3.8 unit=bar
